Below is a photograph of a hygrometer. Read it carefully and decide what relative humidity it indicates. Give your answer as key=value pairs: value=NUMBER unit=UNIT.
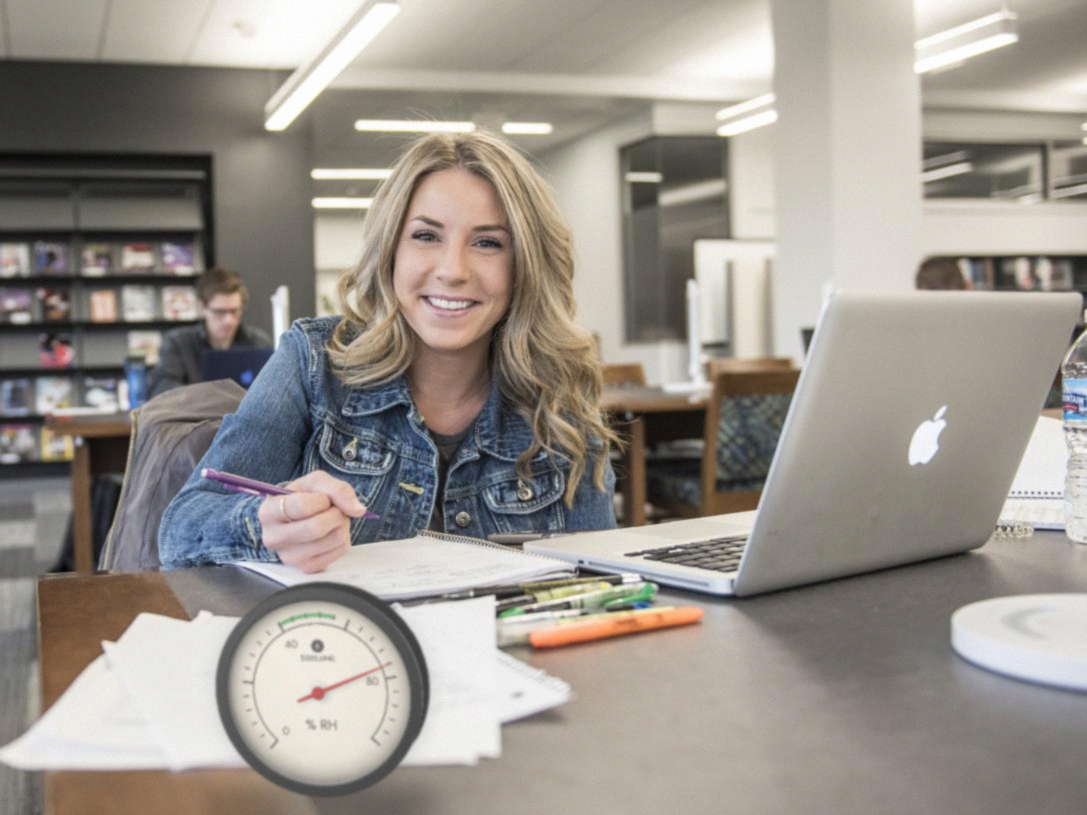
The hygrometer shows value=76 unit=%
